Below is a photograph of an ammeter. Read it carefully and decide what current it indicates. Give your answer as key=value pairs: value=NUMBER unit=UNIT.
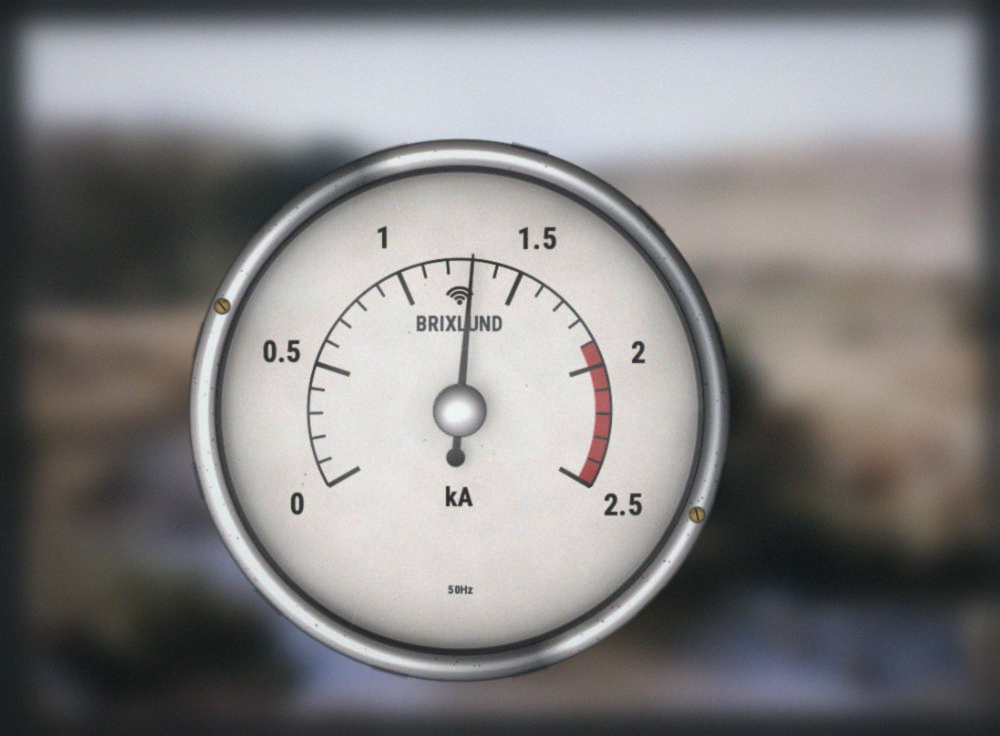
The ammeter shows value=1.3 unit=kA
